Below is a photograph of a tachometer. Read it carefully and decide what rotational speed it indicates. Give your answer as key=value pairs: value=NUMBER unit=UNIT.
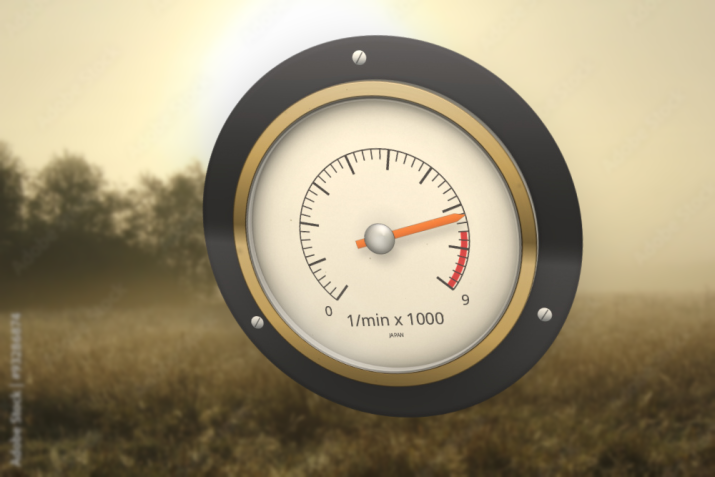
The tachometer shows value=7200 unit=rpm
